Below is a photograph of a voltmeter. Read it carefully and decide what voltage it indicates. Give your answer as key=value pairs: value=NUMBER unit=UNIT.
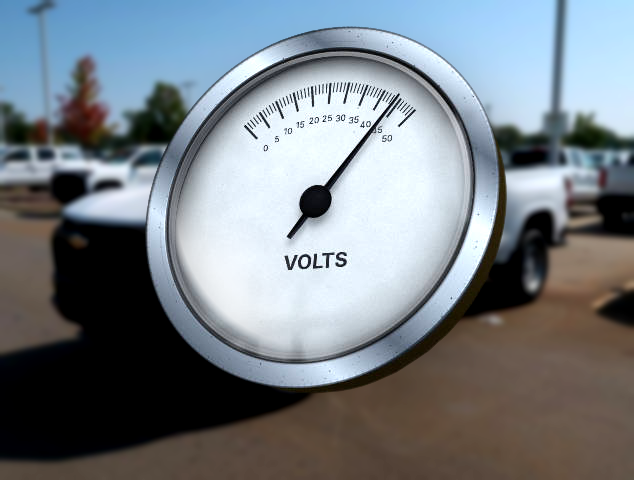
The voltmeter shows value=45 unit=V
